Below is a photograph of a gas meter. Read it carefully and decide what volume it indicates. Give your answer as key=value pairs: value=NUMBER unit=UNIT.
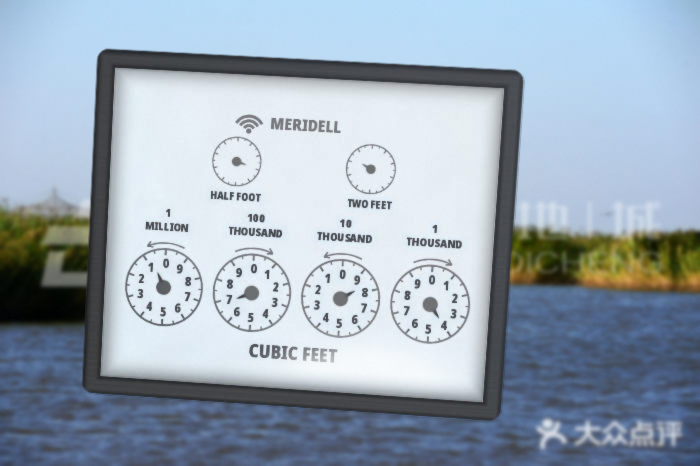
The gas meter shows value=68400 unit=ft³
